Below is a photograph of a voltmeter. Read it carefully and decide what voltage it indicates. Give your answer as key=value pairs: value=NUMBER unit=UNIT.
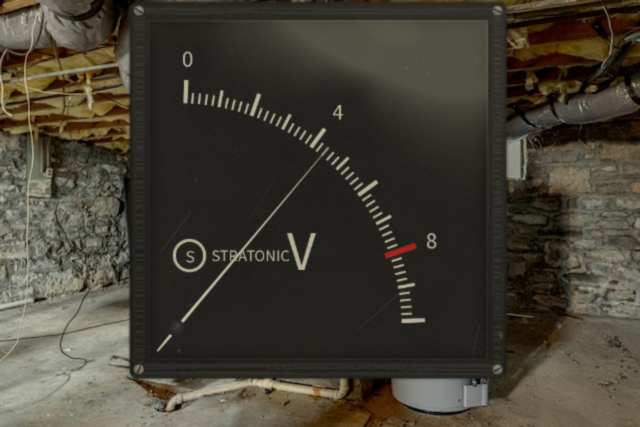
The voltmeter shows value=4.4 unit=V
